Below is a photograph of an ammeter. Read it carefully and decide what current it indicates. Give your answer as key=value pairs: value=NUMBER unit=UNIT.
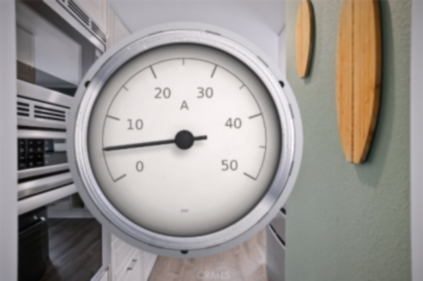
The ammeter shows value=5 unit=A
